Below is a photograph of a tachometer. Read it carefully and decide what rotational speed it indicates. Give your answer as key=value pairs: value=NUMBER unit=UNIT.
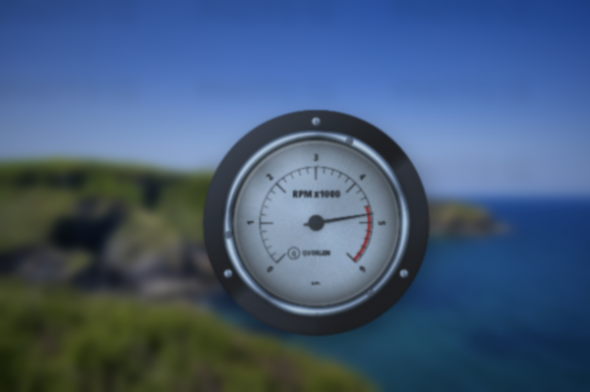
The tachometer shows value=4800 unit=rpm
